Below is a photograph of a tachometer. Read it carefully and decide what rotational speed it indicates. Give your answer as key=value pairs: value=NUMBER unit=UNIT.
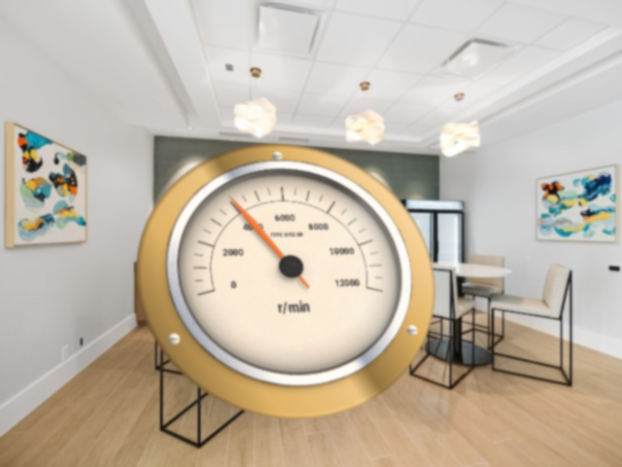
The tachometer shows value=4000 unit=rpm
